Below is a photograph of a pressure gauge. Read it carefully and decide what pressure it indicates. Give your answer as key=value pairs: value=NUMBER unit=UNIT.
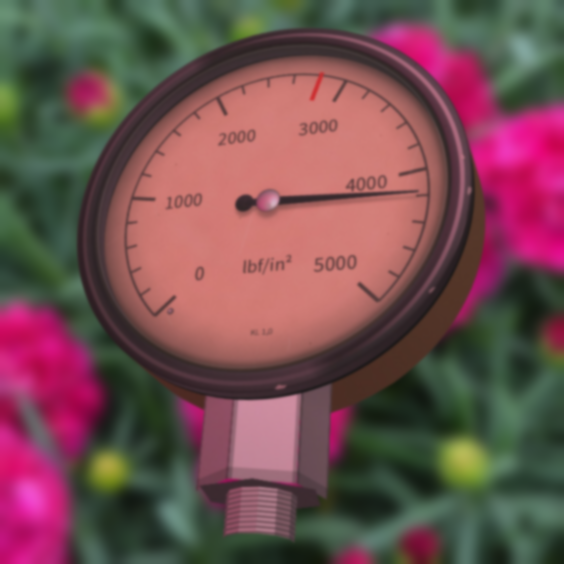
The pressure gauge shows value=4200 unit=psi
